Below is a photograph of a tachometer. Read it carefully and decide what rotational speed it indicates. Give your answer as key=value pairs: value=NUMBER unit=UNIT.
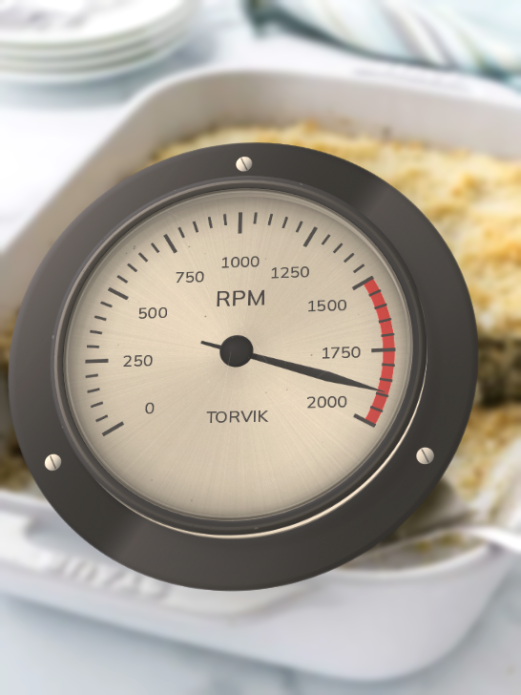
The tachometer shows value=1900 unit=rpm
